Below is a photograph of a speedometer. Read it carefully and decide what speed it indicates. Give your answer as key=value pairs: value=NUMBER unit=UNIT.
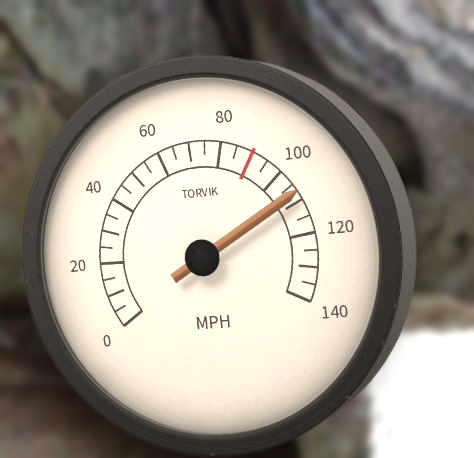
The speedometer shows value=107.5 unit=mph
